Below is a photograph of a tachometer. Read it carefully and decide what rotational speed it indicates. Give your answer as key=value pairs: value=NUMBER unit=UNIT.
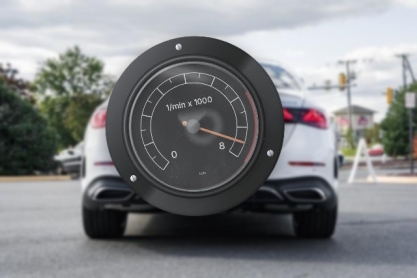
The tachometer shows value=7500 unit=rpm
